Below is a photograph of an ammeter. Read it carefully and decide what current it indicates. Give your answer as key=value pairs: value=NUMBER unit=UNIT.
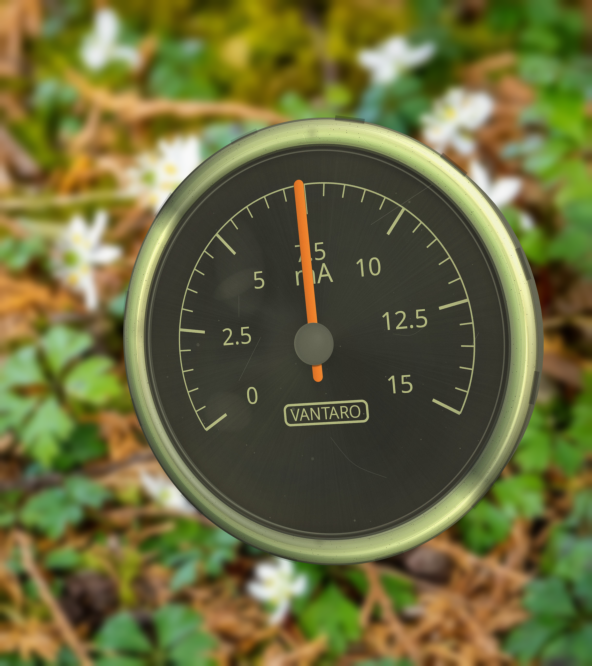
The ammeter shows value=7.5 unit=mA
